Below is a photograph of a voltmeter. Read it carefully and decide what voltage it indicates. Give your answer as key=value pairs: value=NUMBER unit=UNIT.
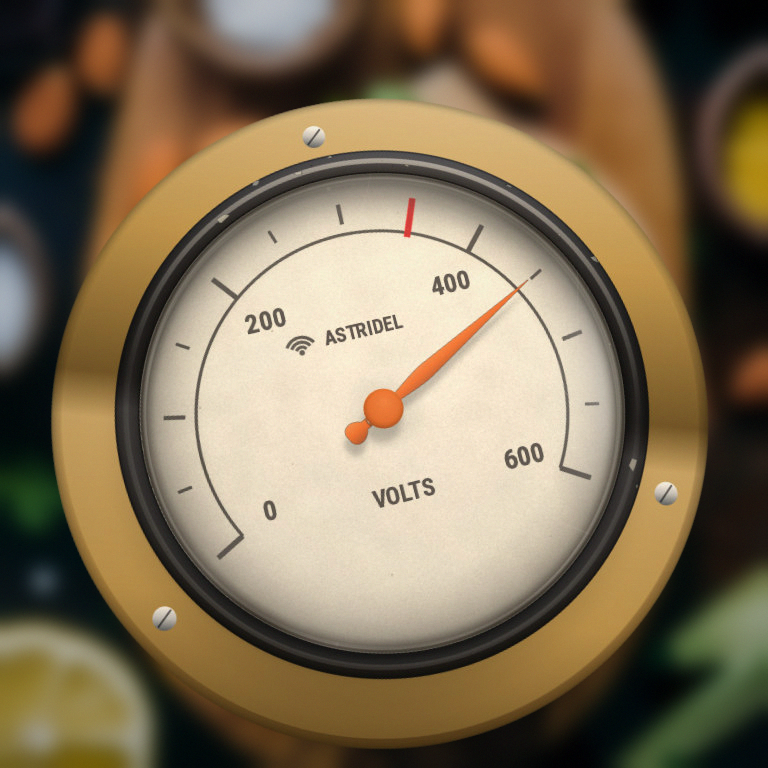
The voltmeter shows value=450 unit=V
